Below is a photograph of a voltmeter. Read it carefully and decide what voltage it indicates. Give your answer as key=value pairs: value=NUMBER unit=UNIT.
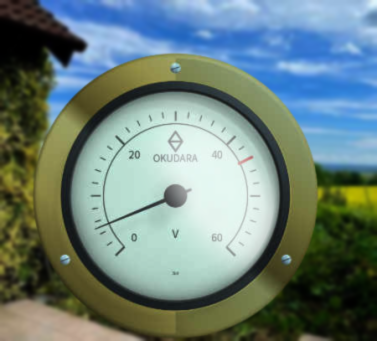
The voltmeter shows value=5 unit=V
